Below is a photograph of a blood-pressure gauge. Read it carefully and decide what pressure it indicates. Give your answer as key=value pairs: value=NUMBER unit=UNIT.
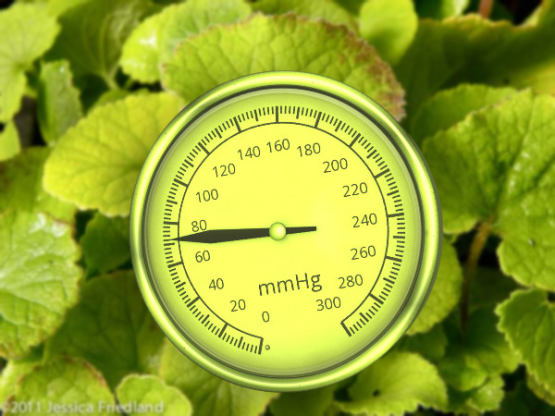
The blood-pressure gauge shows value=72 unit=mmHg
